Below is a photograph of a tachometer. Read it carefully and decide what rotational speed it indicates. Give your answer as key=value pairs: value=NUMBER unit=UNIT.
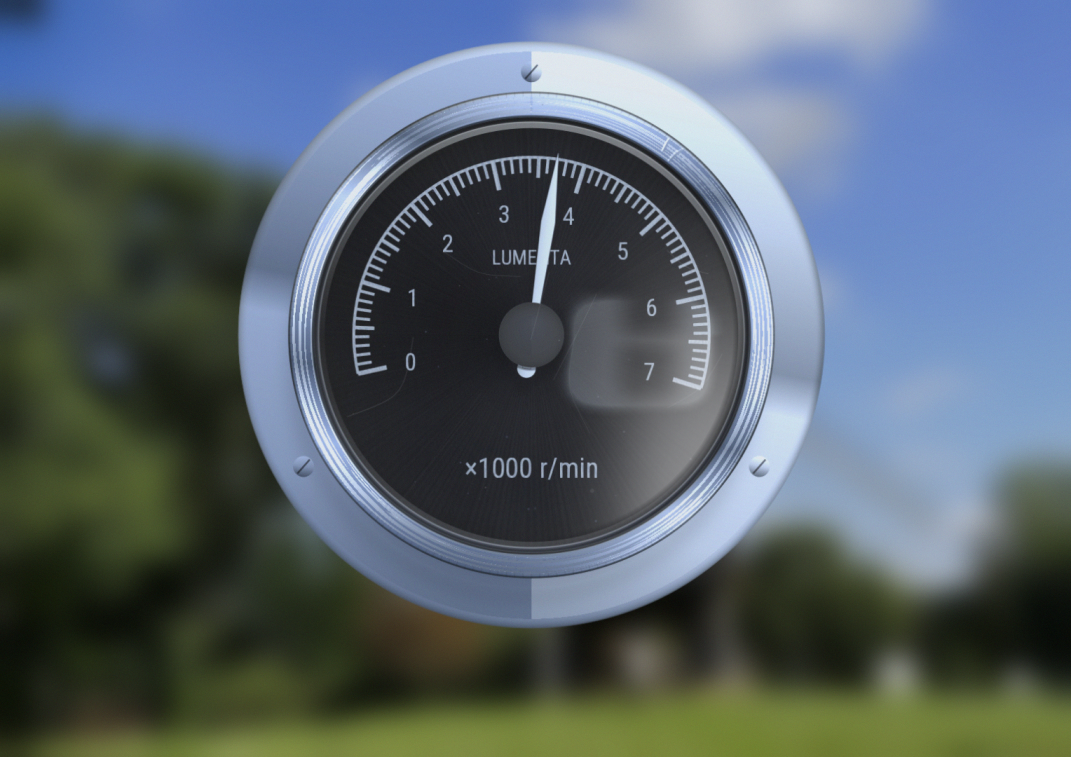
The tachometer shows value=3700 unit=rpm
